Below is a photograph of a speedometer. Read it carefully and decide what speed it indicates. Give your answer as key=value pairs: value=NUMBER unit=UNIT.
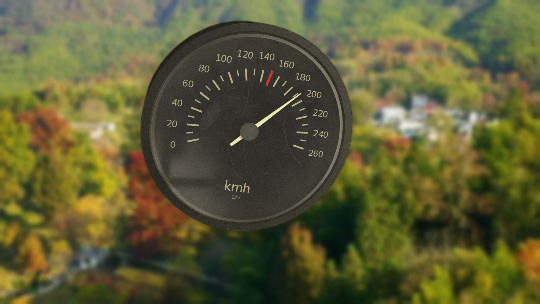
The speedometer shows value=190 unit=km/h
